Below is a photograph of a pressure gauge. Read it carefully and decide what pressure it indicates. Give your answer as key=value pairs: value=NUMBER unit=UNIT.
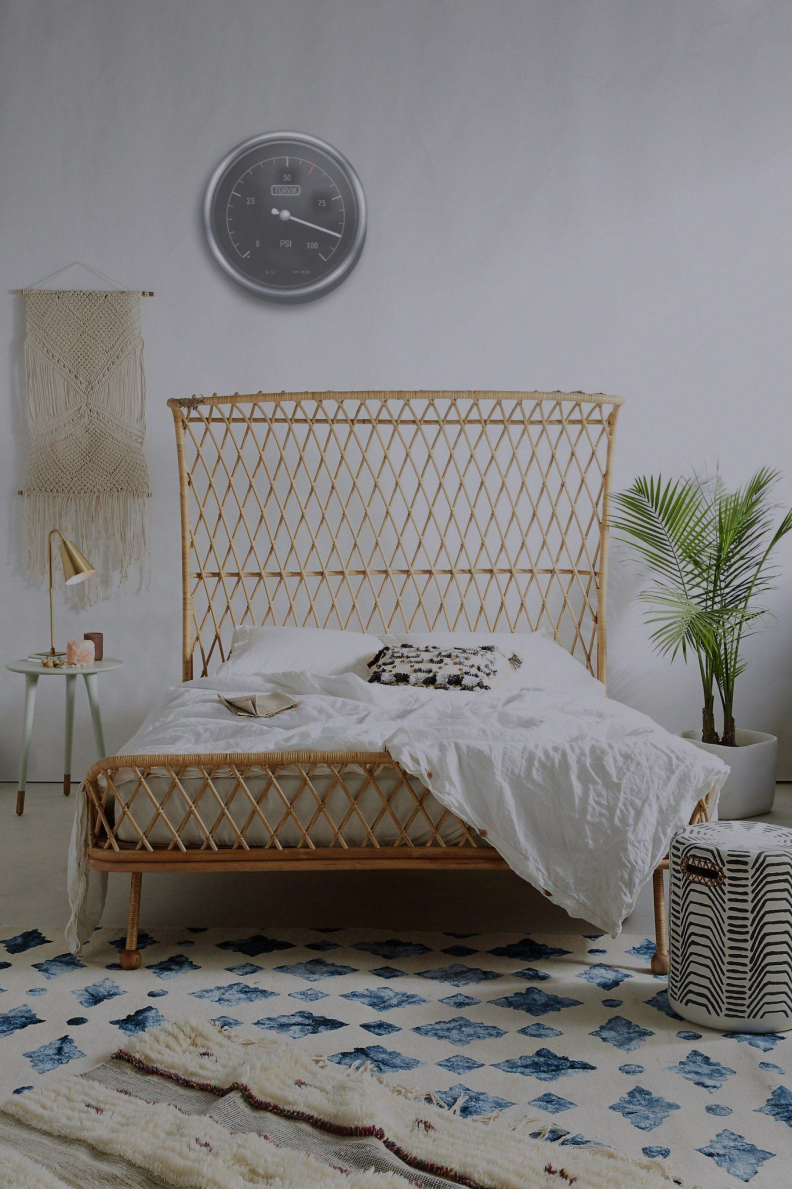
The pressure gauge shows value=90 unit=psi
